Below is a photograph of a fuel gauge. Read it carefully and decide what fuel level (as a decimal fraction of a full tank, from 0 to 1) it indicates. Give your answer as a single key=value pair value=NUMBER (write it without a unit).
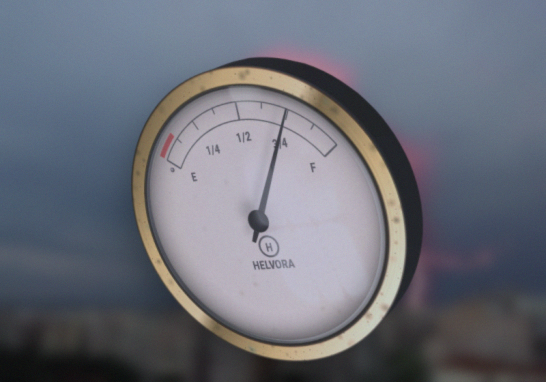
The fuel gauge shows value=0.75
